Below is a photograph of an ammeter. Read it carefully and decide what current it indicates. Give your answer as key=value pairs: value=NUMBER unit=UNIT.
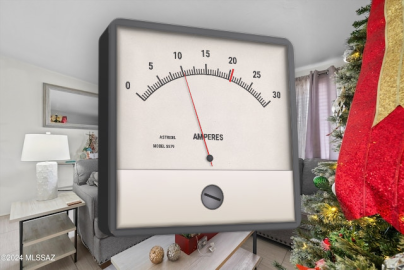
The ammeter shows value=10 unit=A
